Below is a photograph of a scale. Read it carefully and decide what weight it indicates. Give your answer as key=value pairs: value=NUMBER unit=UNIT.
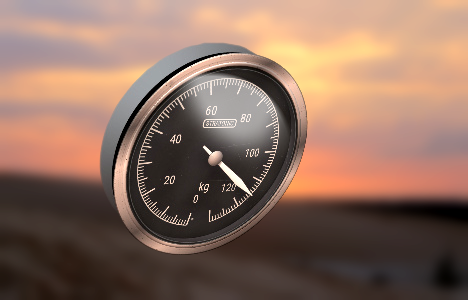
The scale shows value=115 unit=kg
